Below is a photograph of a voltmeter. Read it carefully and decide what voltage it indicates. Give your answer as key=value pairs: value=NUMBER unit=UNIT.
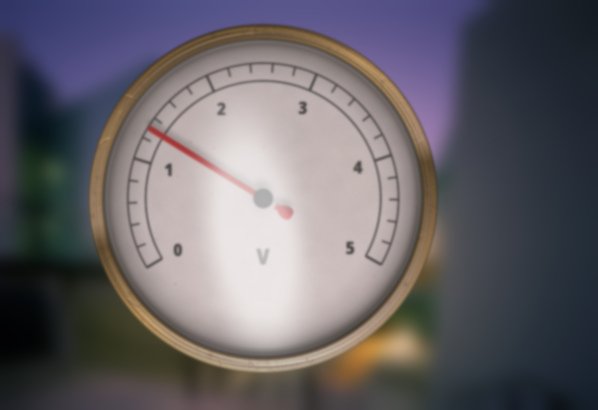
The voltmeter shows value=1.3 unit=V
